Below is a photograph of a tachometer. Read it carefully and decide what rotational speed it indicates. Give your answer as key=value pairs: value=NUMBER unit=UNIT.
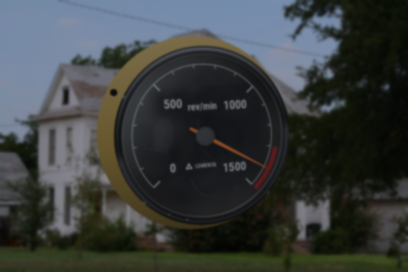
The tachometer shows value=1400 unit=rpm
